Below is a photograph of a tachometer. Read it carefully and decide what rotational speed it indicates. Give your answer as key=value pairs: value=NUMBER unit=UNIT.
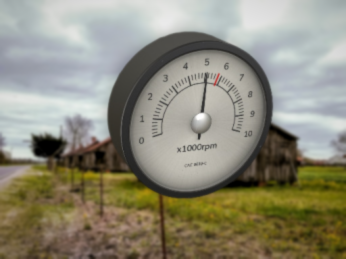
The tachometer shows value=5000 unit=rpm
